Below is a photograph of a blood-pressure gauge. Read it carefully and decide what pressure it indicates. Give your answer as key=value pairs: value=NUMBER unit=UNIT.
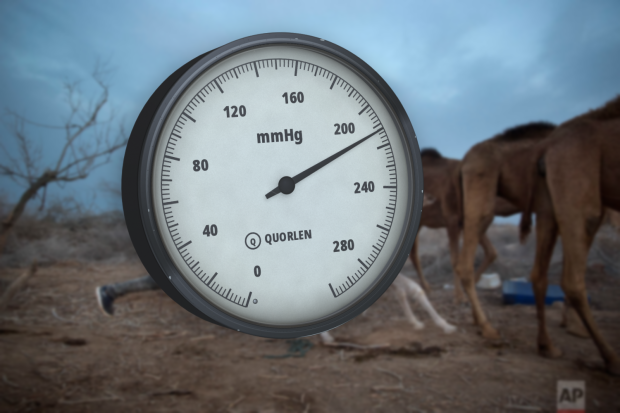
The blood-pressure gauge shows value=212 unit=mmHg
